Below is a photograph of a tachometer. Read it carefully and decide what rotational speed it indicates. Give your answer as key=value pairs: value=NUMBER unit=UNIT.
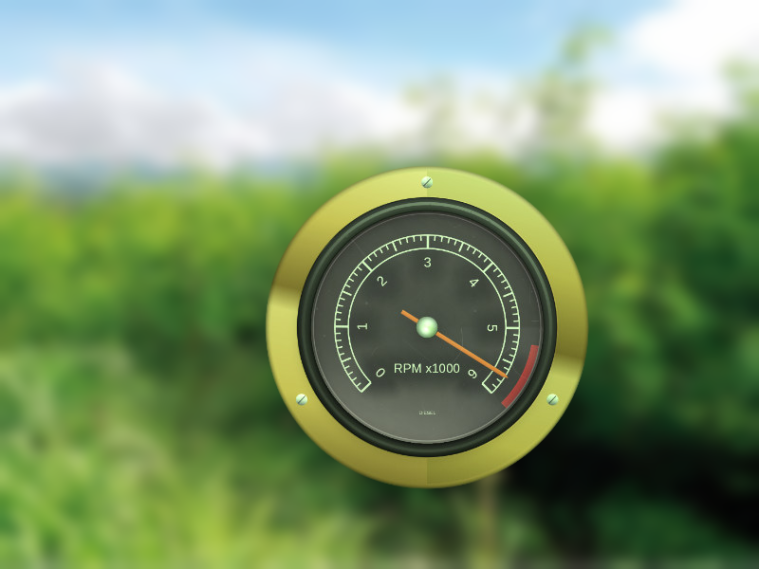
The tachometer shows value=5700 unit=rpm
